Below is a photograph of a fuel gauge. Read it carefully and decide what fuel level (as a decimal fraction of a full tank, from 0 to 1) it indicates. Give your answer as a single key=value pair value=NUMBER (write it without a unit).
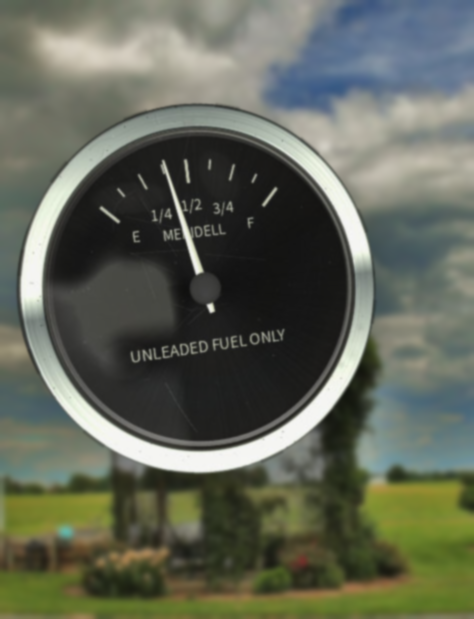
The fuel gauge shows value=0.375
